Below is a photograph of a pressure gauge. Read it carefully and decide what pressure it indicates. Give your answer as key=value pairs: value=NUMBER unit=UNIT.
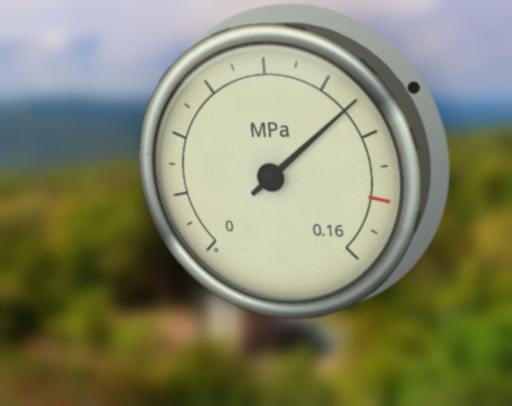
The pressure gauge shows value=0.11 unit=MPa
